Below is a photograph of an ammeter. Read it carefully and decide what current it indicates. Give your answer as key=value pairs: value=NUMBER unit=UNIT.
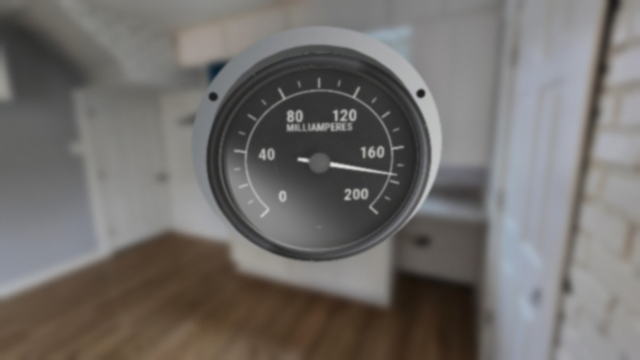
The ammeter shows value=175 unit=mA
